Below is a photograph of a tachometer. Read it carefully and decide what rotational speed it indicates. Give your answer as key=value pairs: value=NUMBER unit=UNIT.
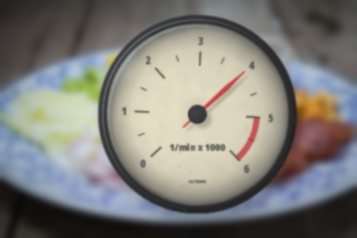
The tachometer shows value=4000 unit=rpm
